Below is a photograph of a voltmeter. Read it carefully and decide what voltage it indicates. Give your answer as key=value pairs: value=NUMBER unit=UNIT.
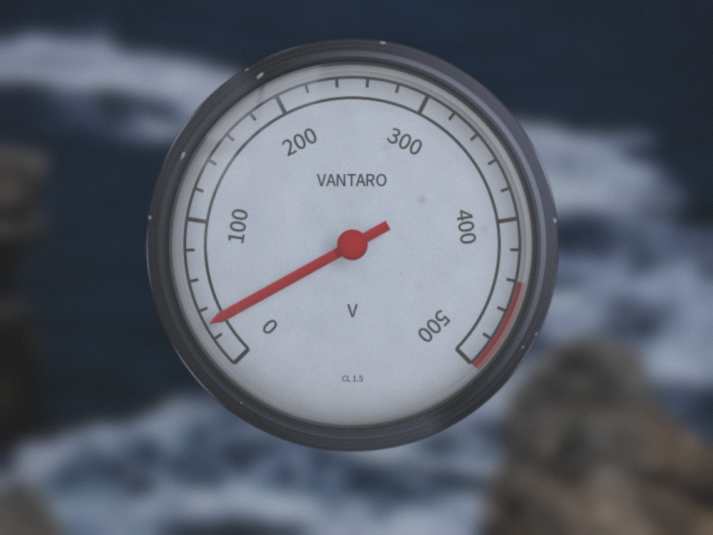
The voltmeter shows value=30 unit=V
